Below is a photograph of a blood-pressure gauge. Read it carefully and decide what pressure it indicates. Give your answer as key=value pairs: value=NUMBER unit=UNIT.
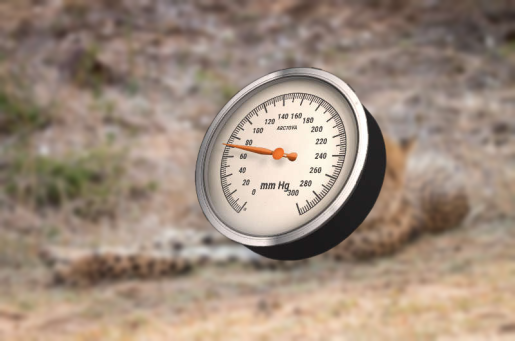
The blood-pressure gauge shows value=70 unit=mmHg
